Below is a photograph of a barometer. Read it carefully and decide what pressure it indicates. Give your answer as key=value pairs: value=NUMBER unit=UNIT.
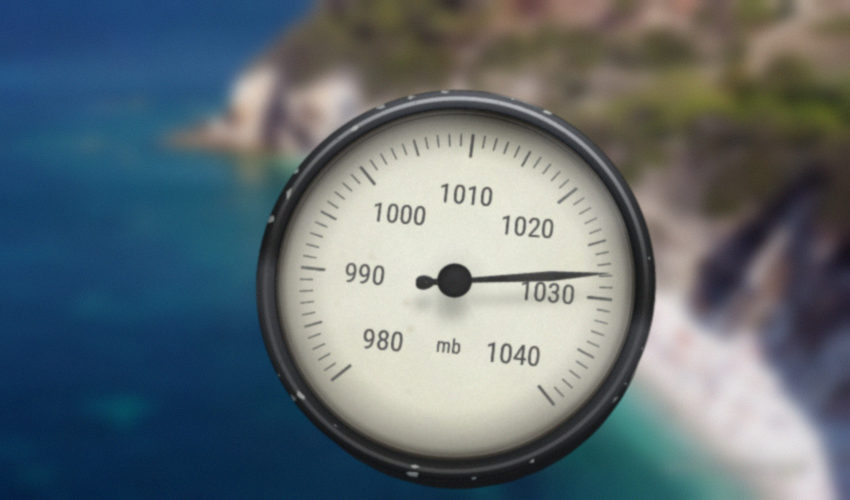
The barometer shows value=1028 unit=mbar
